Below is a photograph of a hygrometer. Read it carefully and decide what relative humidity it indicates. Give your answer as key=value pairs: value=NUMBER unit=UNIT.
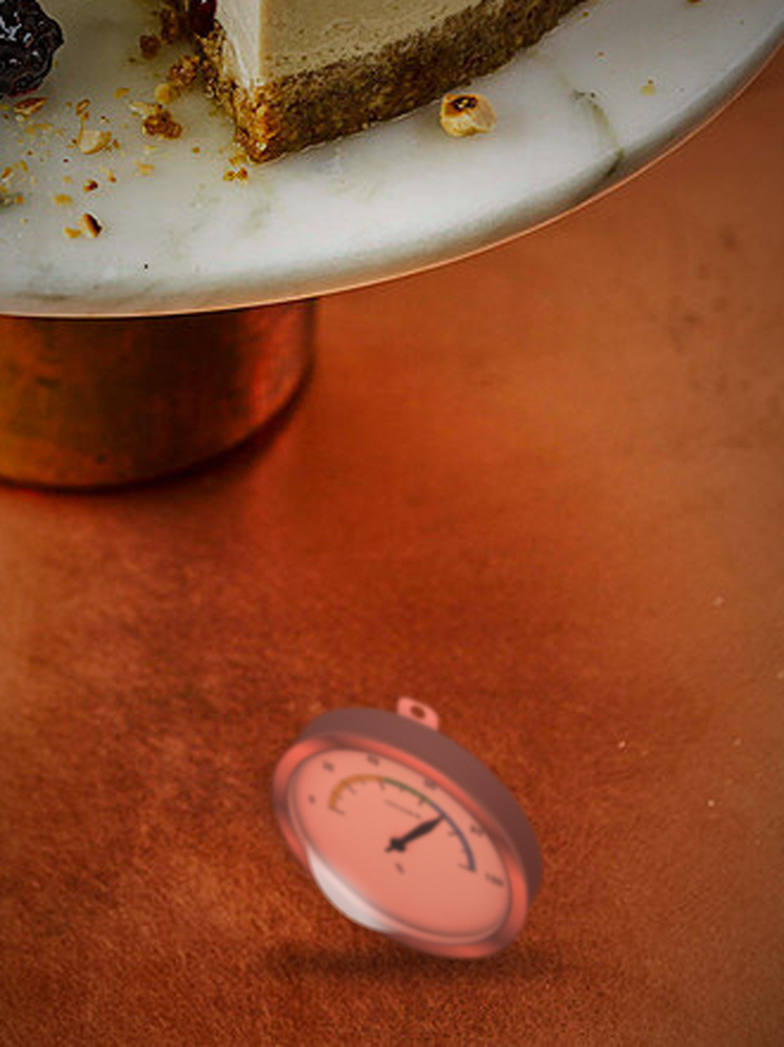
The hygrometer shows value=70 unit=%
